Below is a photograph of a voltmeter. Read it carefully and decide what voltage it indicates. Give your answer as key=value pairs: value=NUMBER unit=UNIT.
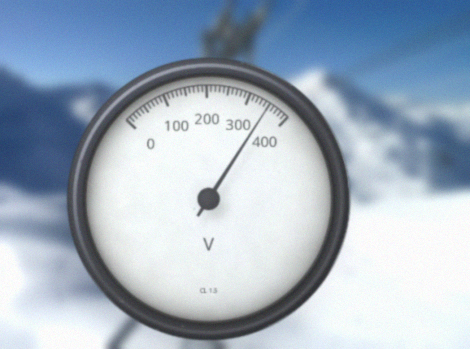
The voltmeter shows value=350 unit=V
